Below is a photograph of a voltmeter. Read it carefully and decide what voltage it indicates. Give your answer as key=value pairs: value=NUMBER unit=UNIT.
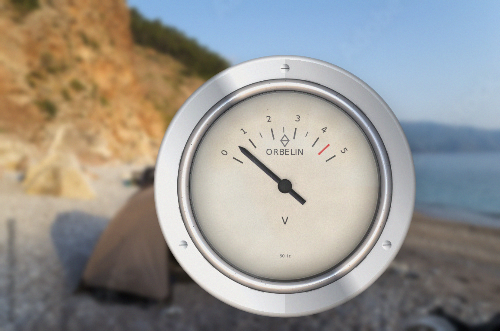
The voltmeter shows value=0.5 unit=V
